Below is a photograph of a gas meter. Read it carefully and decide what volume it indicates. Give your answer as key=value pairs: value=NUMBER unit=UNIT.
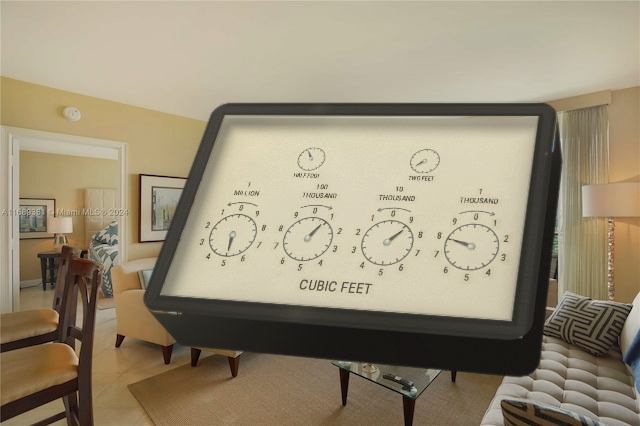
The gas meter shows value=508800 unit=ft³
